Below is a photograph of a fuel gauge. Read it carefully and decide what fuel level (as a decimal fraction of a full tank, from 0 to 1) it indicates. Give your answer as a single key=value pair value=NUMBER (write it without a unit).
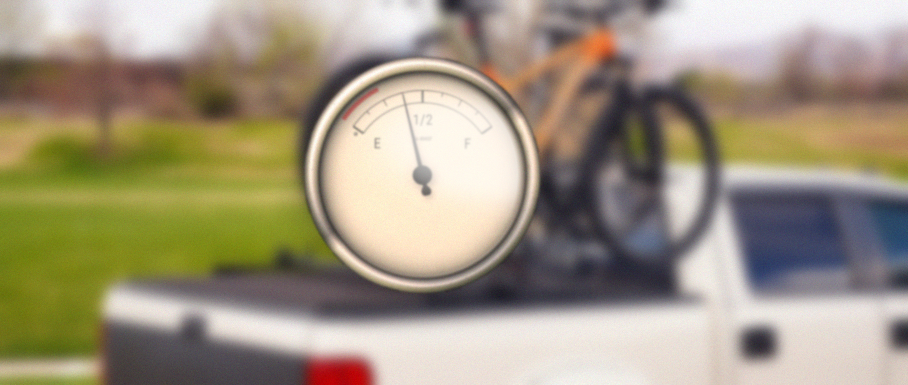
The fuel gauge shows value=0.375
